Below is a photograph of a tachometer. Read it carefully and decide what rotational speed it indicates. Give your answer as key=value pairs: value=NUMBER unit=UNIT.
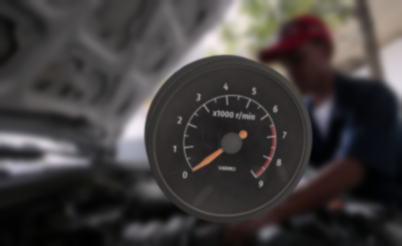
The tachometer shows value=0 unit=rpm
